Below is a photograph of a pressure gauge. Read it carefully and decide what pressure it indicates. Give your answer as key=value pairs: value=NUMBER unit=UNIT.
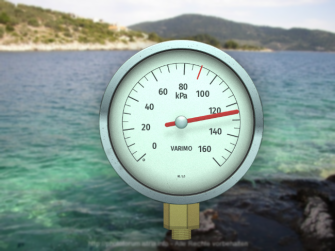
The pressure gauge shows value=125 unit=kPa
